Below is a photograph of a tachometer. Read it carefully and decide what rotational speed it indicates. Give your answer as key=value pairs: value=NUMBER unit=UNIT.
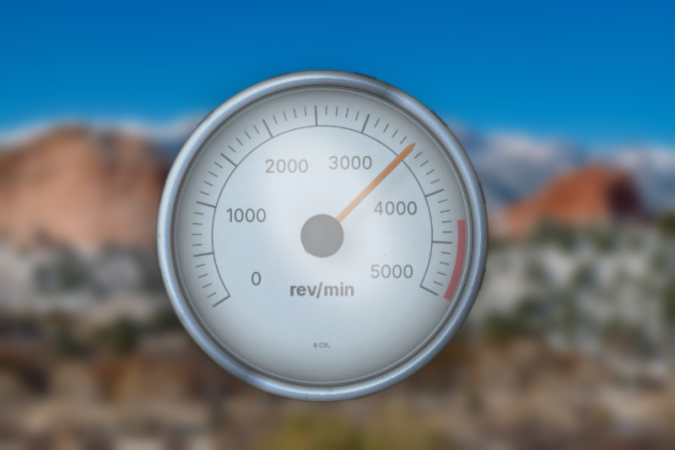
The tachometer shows value=3500 unit=rpm
